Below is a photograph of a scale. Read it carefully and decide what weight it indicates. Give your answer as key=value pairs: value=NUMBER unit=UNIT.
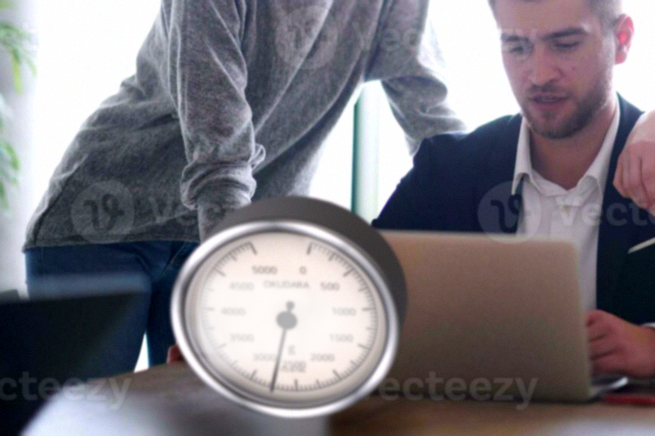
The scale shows value=2750 unit=g
